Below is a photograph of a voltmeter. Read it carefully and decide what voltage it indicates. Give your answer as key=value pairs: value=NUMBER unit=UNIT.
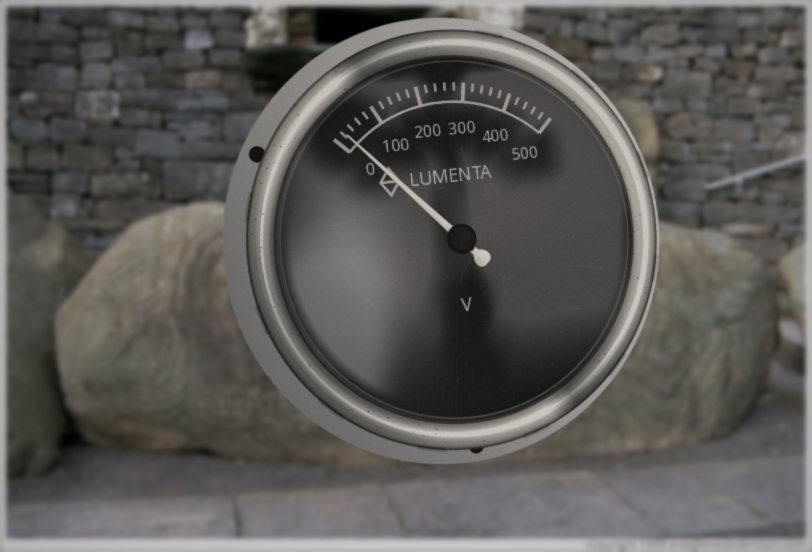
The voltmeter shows value=20 unit=V
